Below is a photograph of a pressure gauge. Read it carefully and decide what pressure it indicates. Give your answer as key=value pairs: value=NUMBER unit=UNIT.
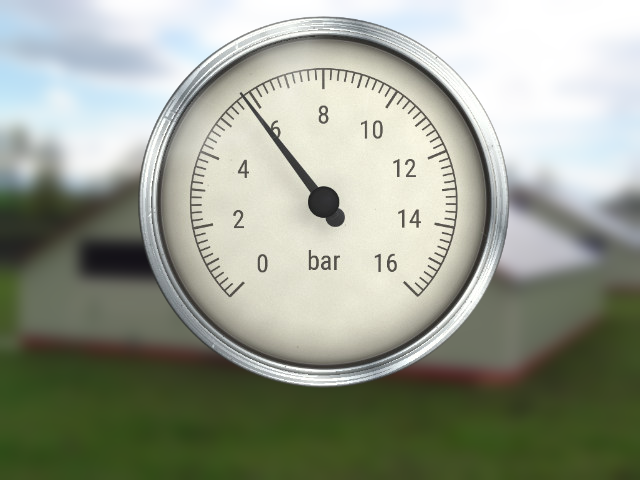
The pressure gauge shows value=5.8 unit=bar
